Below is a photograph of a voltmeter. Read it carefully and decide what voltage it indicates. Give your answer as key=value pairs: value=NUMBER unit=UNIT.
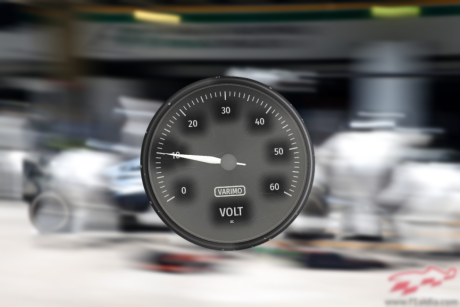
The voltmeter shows value=10 unit=V
